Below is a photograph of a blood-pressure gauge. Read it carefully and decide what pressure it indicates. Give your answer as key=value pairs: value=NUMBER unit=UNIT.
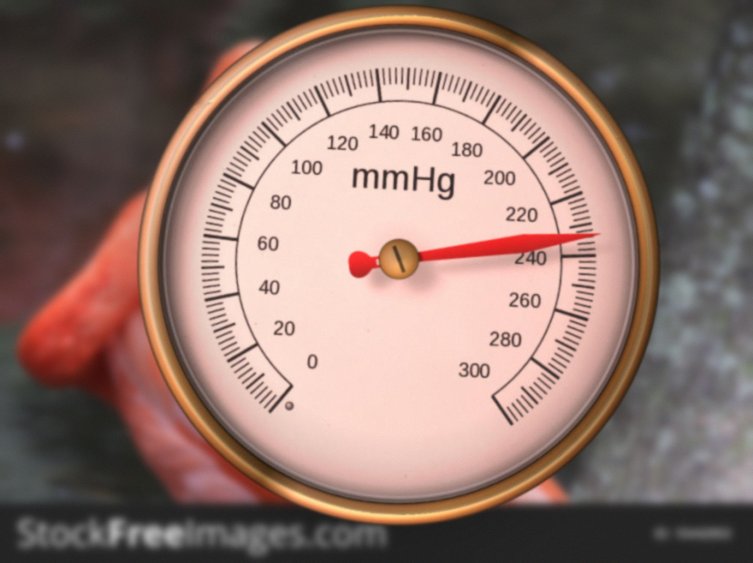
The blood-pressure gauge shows value=234 unit=mmHg
